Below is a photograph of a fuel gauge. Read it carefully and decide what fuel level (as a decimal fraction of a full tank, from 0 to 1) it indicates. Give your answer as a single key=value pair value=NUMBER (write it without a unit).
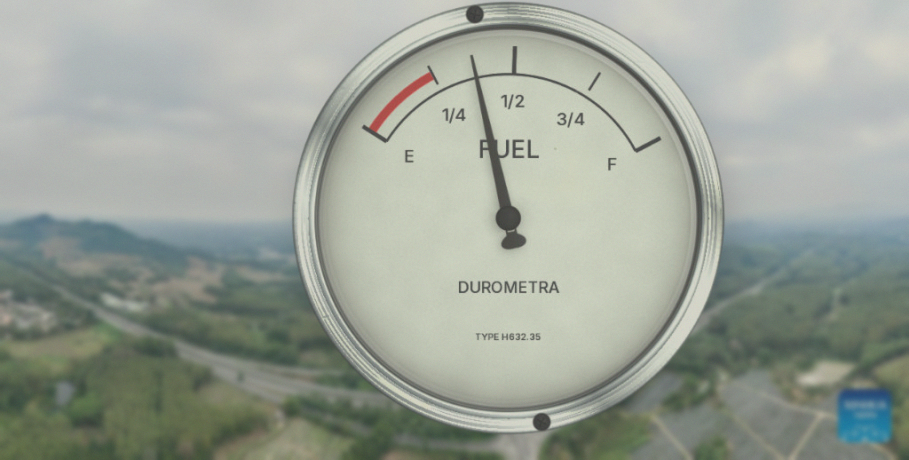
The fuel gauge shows value=0.375
